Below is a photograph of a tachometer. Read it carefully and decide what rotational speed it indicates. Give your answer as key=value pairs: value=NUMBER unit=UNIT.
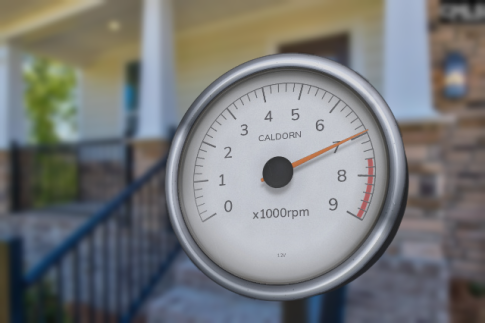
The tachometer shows value=7000 unit=rpm
